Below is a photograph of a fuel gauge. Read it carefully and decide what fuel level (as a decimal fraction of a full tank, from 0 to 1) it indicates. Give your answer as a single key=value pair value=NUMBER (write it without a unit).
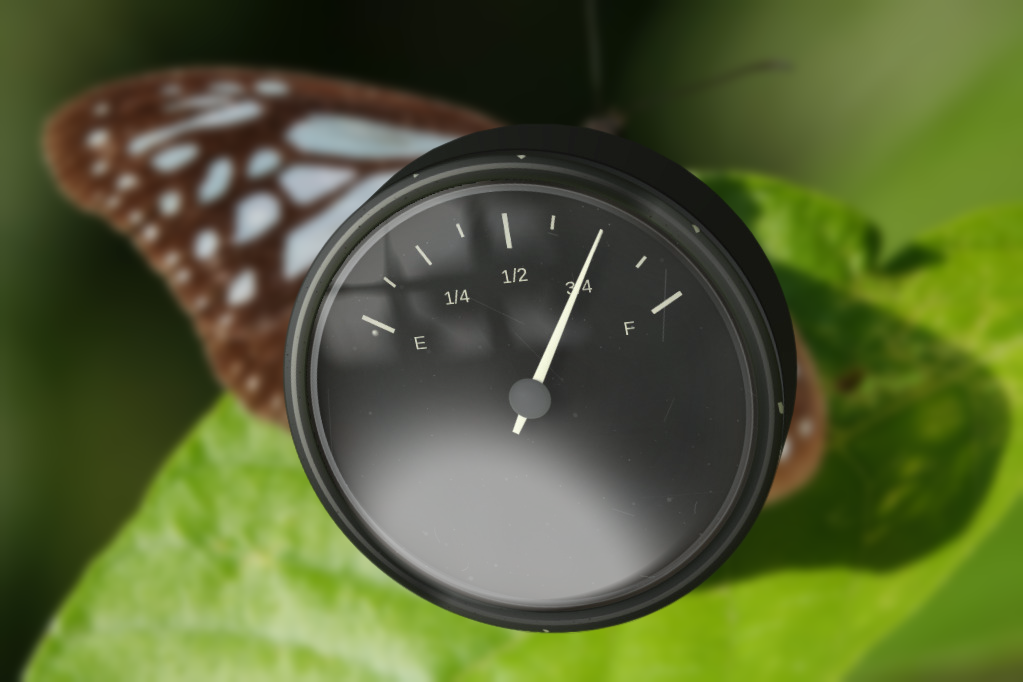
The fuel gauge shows value=0.75
